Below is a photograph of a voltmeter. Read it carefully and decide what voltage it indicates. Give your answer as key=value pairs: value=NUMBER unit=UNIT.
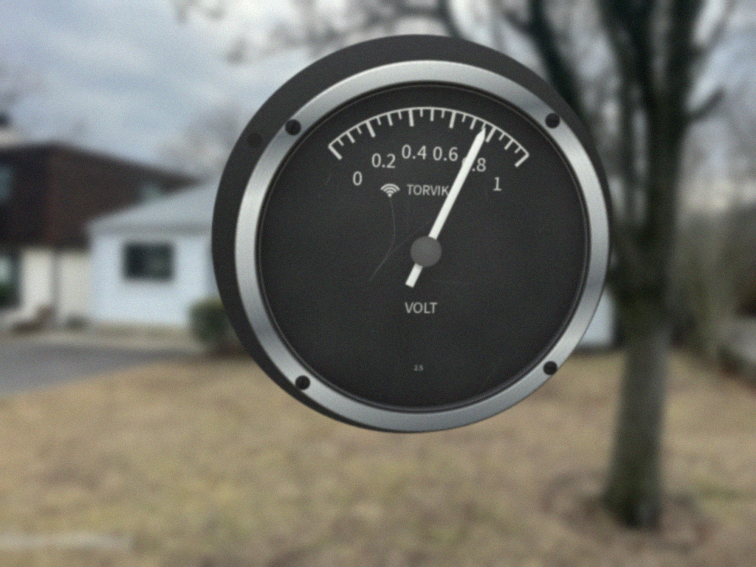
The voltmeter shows value=0.75 unit=V
